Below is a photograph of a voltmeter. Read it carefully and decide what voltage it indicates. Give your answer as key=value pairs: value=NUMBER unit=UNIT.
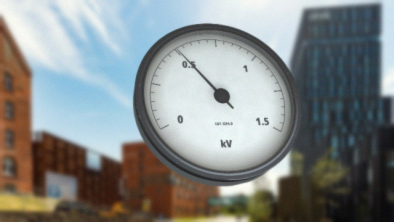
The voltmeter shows value=0.5 unit=kV
